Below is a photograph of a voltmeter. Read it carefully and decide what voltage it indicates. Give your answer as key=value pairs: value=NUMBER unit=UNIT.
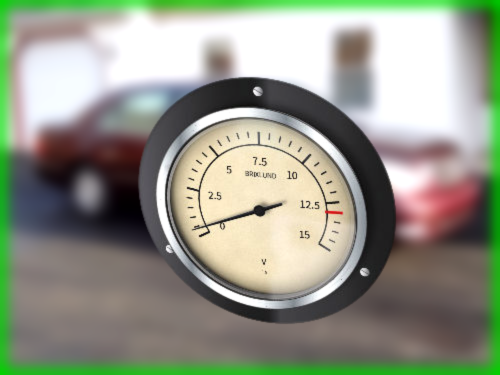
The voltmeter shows value=0.5 unit=V
